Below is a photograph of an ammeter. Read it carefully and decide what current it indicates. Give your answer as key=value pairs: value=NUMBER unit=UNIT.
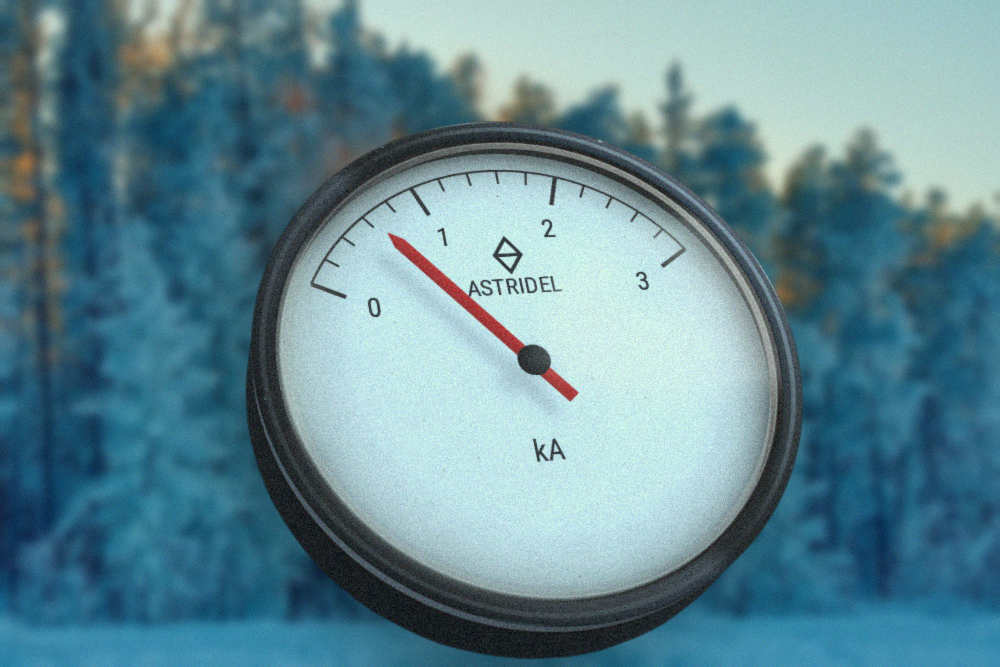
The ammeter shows value=0.6 unit=kA
